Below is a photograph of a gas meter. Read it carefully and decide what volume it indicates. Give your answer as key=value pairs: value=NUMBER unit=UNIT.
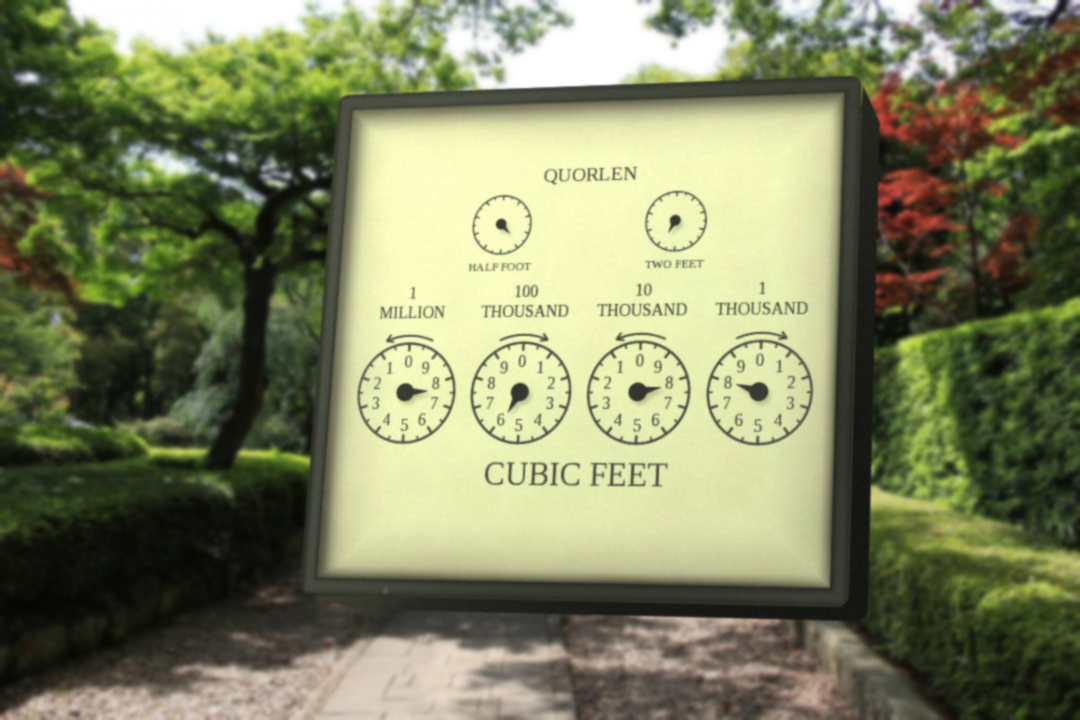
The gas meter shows value=757800 unit=ft³
